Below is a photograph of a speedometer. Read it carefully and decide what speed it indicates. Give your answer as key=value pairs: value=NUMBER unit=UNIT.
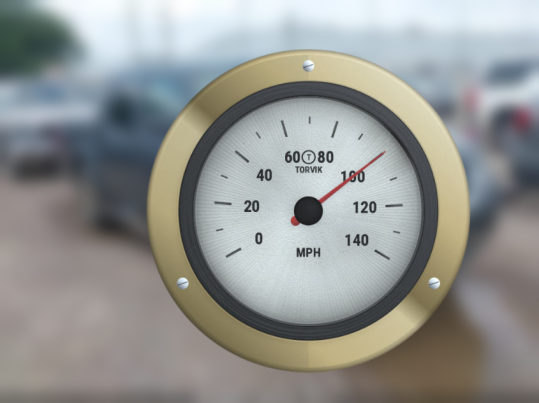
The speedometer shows value=100 unit=mph
